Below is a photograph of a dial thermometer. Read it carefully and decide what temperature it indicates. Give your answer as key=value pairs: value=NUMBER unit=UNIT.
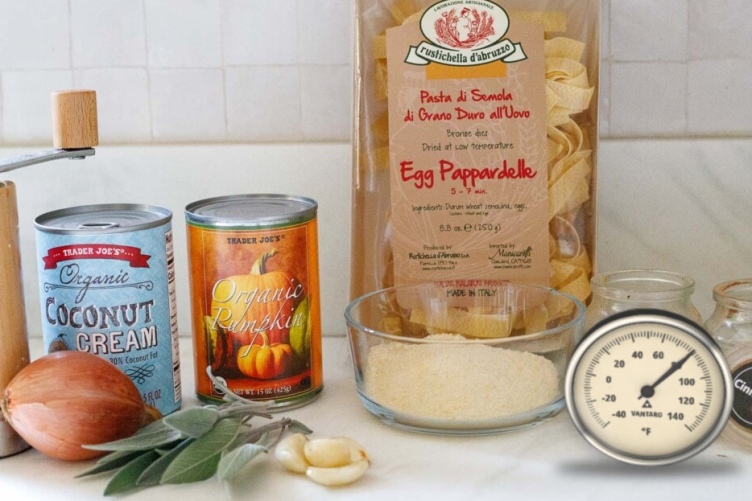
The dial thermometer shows value=80 unit=°F
